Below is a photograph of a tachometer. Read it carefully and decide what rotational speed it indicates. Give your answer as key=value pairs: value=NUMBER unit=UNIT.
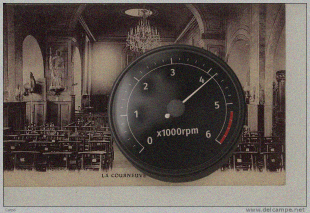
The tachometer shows value=4200 unit=rpm
